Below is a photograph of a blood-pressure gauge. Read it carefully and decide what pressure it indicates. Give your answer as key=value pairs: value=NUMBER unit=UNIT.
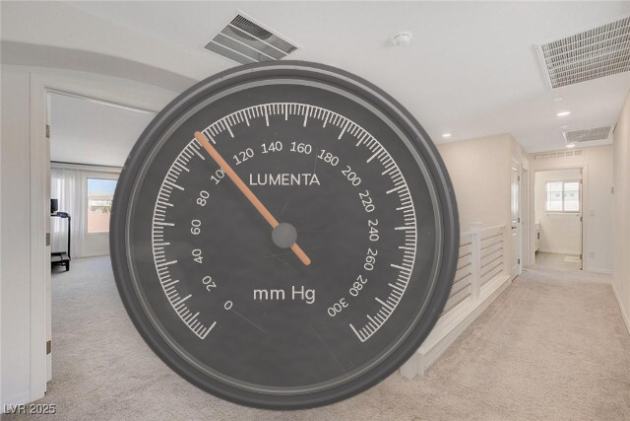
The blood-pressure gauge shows value=106 unit=mmHg
